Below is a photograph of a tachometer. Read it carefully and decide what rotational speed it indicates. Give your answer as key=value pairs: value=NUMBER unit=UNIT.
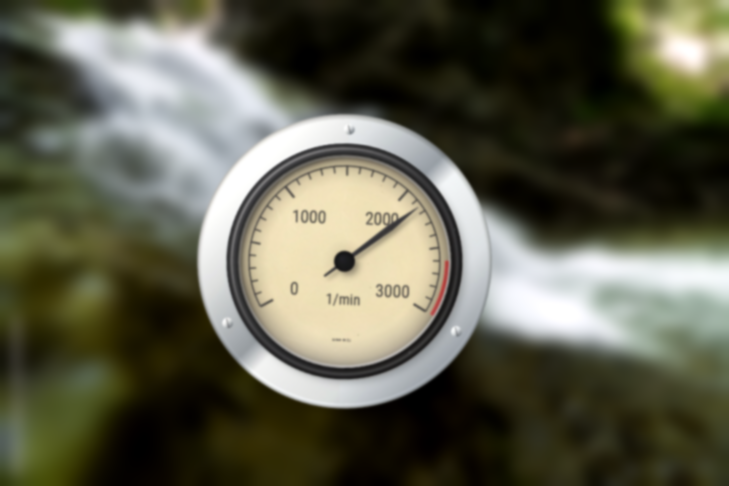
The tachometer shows value=2150 unit=rpm
